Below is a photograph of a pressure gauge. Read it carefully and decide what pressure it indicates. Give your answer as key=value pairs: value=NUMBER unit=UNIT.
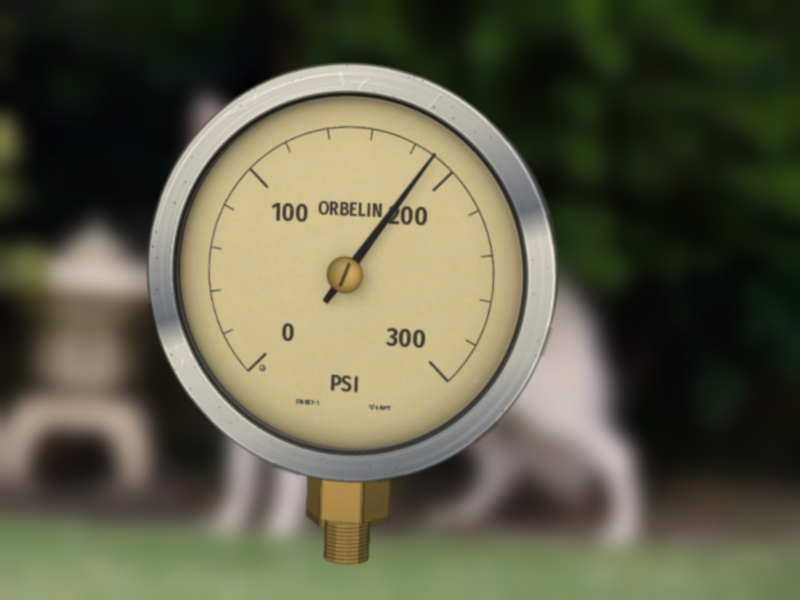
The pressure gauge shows value=190 unit=psi
